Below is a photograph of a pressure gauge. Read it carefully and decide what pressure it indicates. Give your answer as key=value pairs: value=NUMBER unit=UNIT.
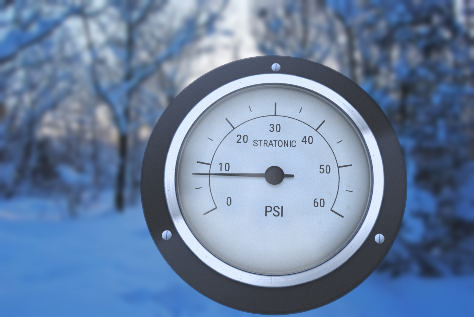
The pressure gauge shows value=7.5 unit=psi
